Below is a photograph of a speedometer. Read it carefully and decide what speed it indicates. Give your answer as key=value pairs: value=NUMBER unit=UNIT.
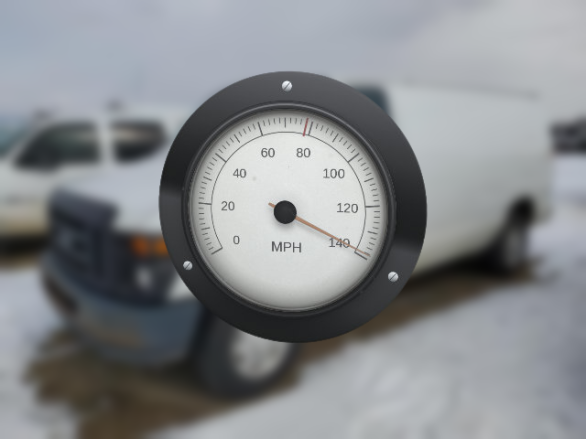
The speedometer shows value=138 unit=mph
